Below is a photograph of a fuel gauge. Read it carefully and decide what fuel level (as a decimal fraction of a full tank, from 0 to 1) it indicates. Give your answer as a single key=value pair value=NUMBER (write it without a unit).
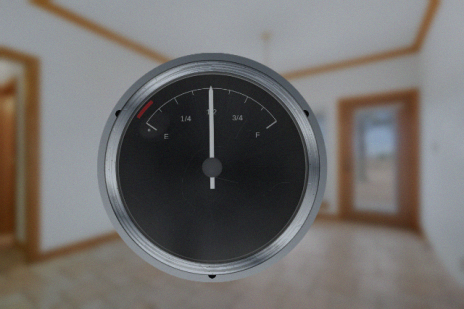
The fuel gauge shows value=0.5
